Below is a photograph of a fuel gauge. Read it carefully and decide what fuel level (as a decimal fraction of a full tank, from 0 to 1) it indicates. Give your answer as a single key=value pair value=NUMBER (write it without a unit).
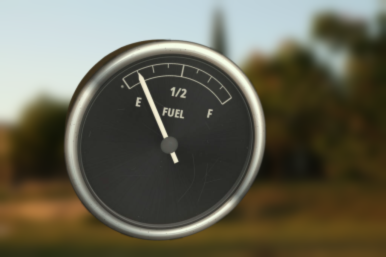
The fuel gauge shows value=0.125
